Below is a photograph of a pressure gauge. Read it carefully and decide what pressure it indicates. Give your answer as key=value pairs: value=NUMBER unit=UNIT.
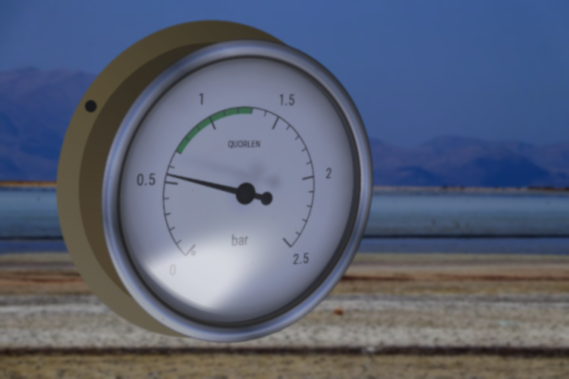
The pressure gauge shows value=0.55 unit=bar
